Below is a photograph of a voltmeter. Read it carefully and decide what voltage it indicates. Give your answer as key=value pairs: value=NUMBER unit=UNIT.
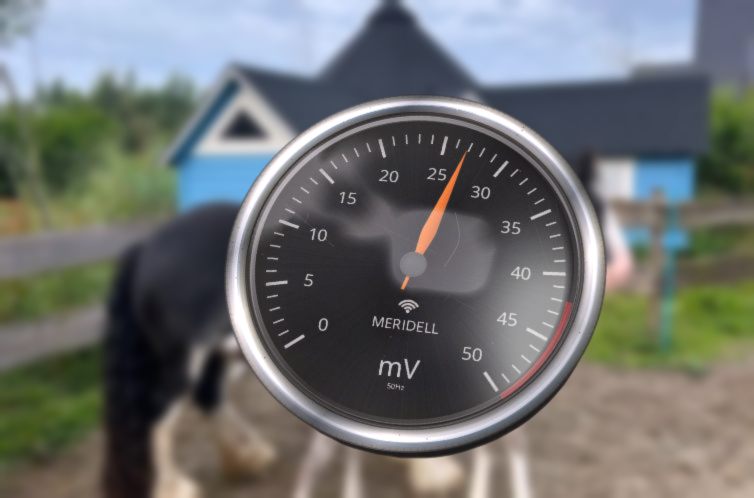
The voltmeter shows value=27 unit=mV
